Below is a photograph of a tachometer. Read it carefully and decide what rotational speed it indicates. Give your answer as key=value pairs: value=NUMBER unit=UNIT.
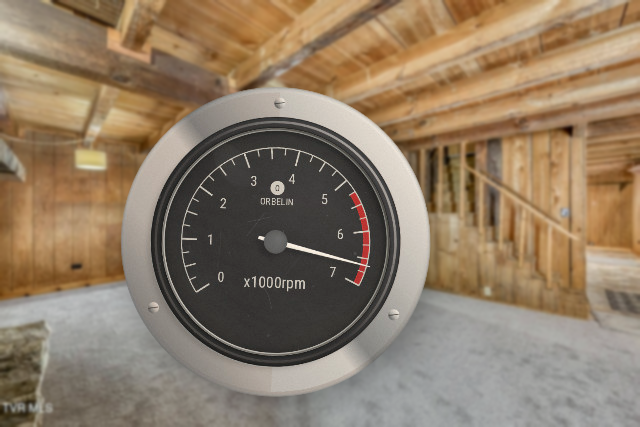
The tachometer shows value=6625 unit=rpm
